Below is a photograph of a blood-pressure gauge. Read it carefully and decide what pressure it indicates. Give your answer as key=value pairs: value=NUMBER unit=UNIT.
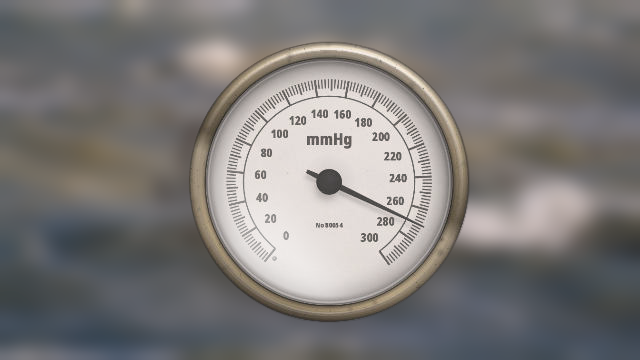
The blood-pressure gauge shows value=270 unit=mmHg
